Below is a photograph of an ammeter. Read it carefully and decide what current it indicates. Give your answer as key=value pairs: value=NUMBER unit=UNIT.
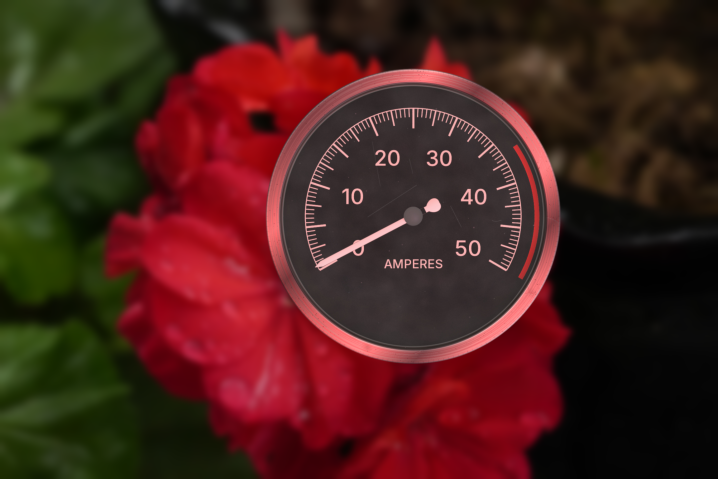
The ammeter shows value=0.5 unit=A
